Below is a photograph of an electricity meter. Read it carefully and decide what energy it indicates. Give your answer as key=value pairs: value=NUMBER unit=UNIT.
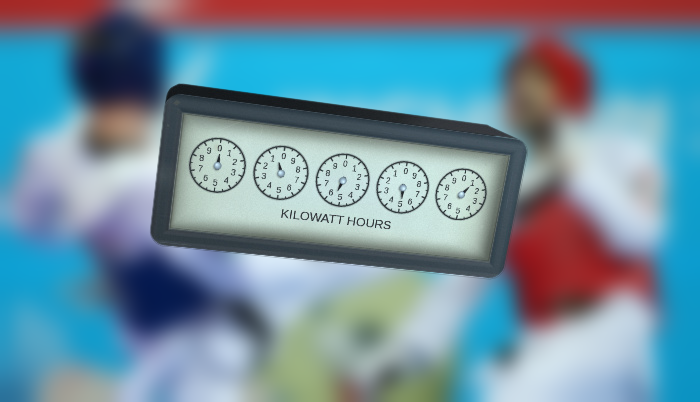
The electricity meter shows value=551 unit=kWh
